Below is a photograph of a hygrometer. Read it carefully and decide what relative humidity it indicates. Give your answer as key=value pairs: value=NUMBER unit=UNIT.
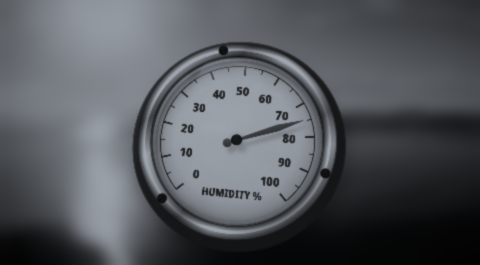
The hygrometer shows value=75 unit=%
